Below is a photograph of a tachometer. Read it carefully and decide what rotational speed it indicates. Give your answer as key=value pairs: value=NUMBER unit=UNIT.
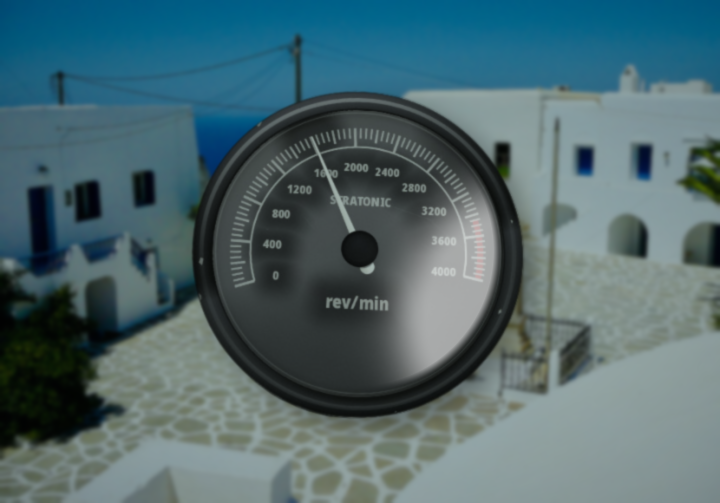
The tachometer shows value=1600 unit=rpm
